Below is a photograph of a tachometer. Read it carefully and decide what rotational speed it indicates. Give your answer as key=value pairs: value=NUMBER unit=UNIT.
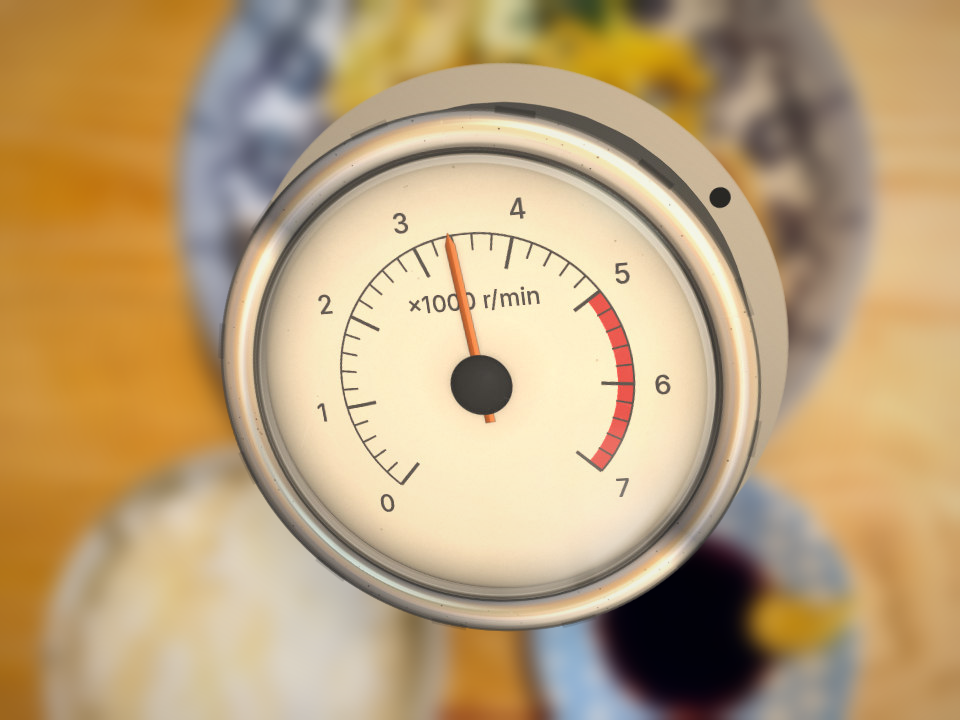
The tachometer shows value=3400 unit=rpm
